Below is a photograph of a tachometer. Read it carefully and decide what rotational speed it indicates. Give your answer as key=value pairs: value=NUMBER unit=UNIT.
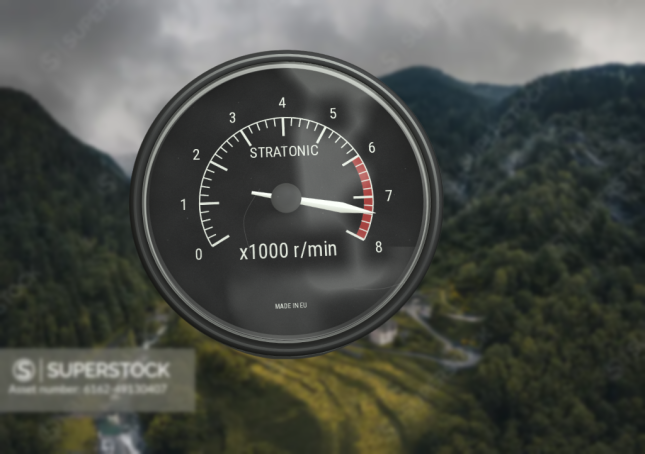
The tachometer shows value=7400 unit=rpm
